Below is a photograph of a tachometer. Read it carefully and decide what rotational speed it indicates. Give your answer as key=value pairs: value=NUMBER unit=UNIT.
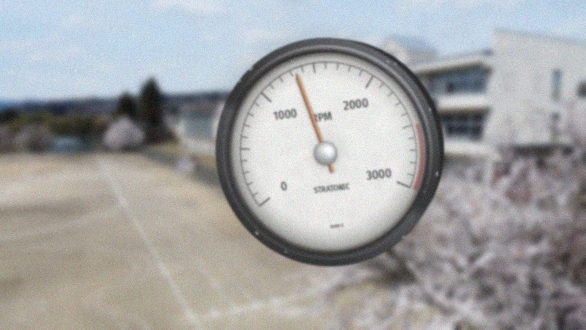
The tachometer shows value=1350 unit=rpm
